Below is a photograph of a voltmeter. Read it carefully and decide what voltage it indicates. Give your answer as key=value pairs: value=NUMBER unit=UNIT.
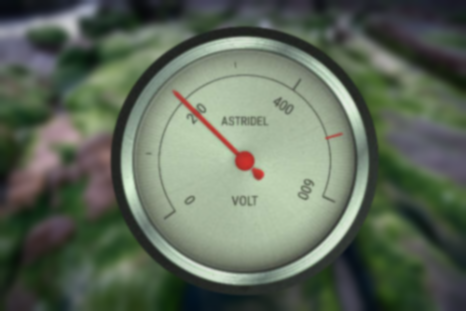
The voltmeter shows value=200 unit=V
